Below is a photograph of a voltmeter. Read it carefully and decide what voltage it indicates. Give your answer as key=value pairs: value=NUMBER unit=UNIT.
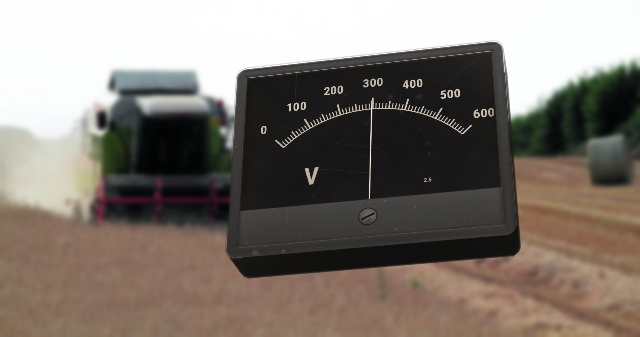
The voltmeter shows value=300 unit=V
